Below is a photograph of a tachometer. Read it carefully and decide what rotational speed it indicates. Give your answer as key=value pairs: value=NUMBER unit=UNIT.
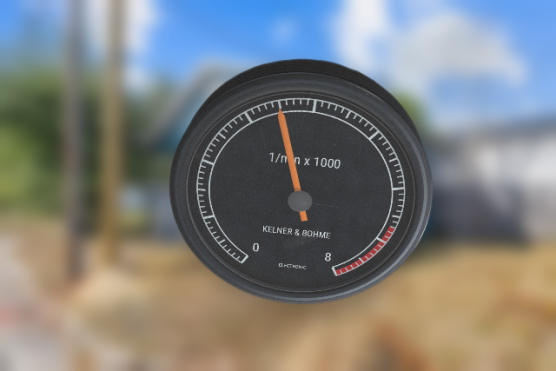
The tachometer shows value=3500 unit=rpm
